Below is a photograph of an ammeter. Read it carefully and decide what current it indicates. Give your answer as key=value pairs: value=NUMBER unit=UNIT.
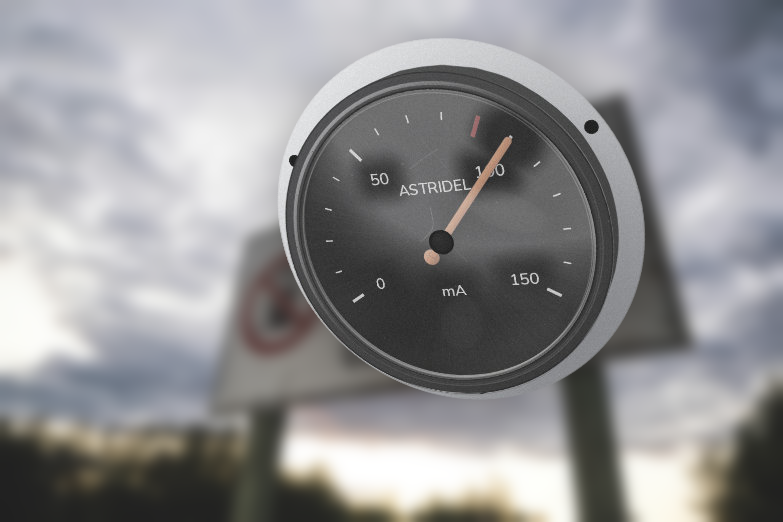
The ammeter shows value=100 unit=mA
